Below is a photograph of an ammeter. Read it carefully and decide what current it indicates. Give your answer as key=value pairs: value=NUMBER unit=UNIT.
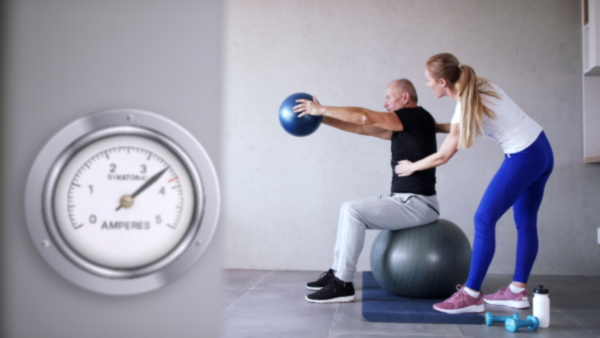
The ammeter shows value=3.5 unit=A
